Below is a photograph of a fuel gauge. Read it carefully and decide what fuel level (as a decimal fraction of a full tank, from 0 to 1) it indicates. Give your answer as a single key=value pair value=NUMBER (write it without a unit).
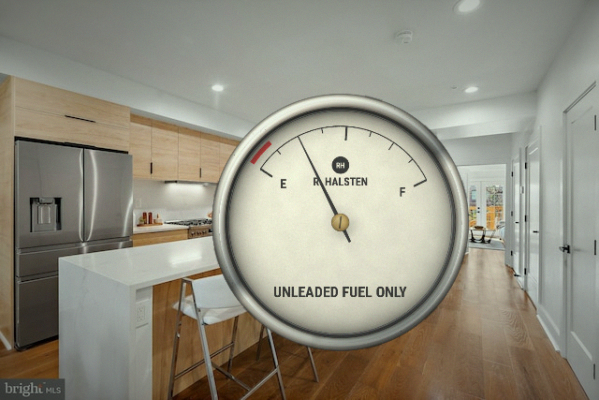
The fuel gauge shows value=0.25
